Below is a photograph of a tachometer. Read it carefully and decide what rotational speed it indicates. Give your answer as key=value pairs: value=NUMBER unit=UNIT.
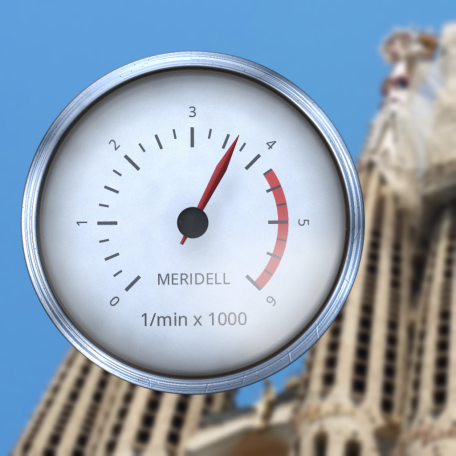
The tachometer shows value=3625 unit=rpm
